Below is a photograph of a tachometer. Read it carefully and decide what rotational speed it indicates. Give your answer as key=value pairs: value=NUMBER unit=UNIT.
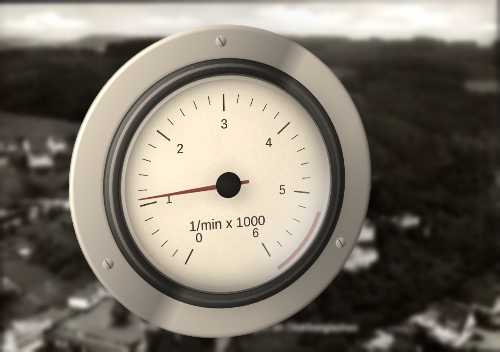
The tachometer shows value=1100 unit=rpm
